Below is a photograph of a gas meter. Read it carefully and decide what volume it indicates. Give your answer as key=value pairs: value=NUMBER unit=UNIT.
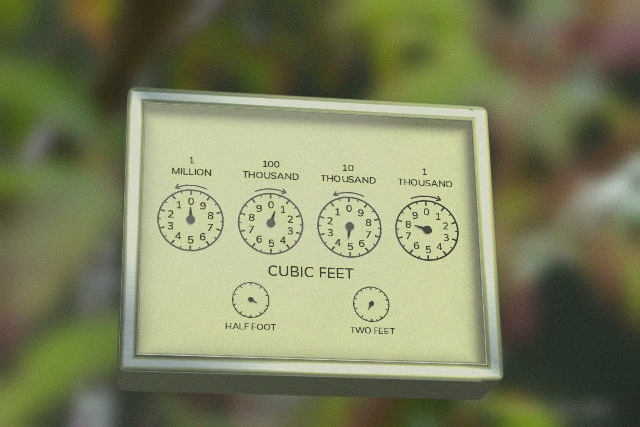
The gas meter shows value=4800 unit=ft³
